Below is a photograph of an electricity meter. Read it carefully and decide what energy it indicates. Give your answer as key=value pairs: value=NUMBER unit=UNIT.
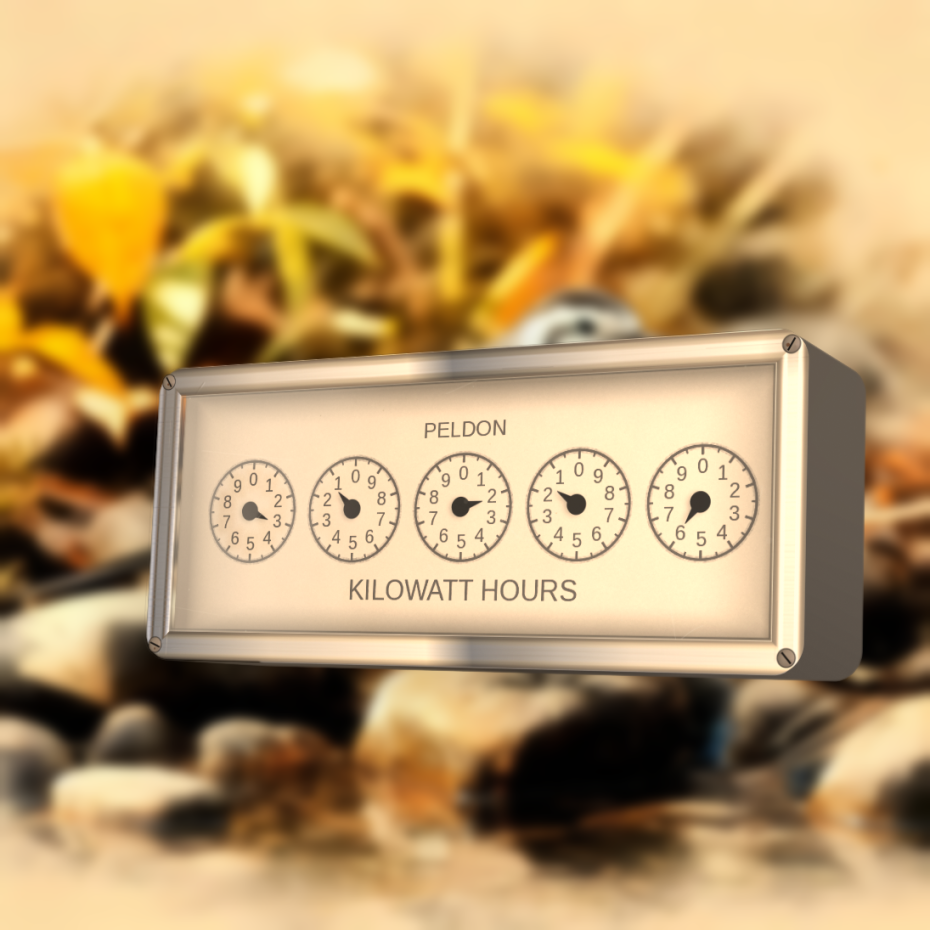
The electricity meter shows value=31216 unit=kWh
